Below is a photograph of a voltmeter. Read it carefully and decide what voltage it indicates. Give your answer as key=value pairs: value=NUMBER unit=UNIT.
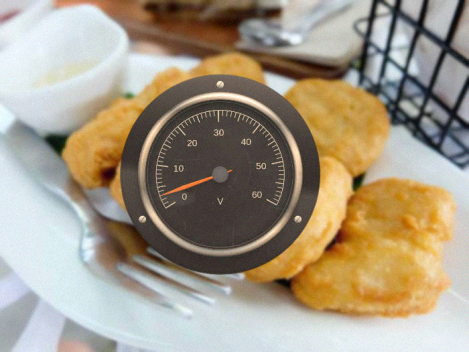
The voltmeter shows value=3 unit=V
